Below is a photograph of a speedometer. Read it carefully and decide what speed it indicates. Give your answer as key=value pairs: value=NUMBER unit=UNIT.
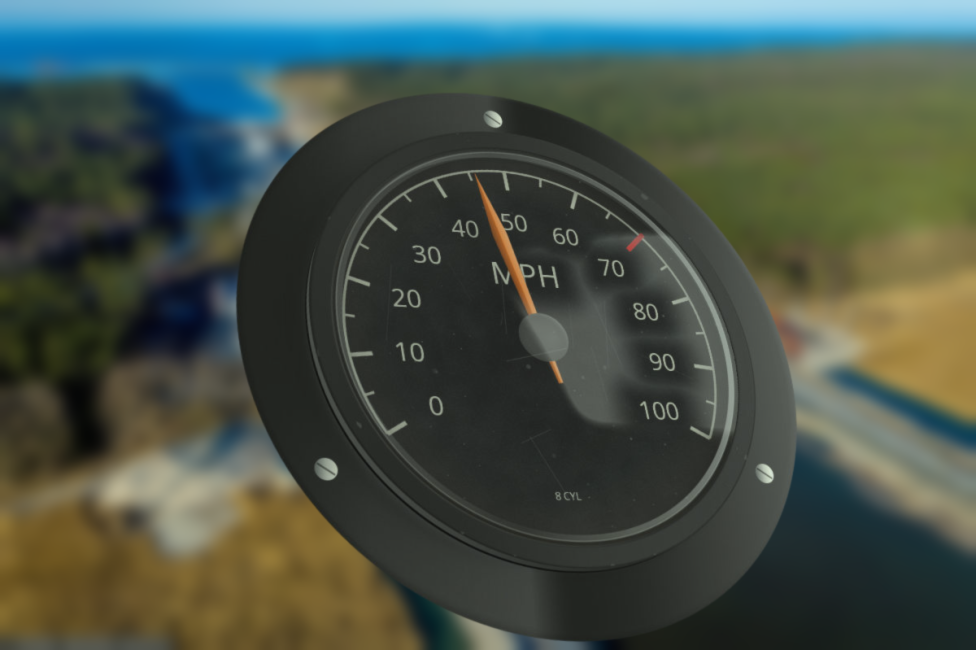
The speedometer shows value=45 unit=mph
